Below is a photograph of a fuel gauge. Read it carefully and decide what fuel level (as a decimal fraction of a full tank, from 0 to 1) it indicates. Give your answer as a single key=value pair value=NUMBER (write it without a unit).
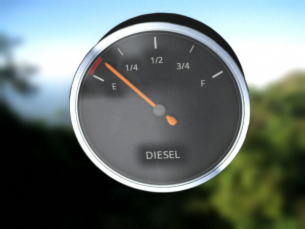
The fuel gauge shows value=0.125
